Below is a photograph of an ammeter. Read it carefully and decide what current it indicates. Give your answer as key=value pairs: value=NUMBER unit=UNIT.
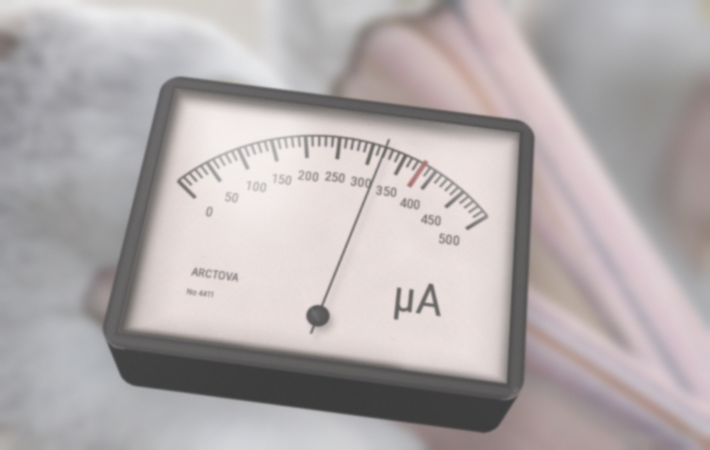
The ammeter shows value=320 unit=µA
